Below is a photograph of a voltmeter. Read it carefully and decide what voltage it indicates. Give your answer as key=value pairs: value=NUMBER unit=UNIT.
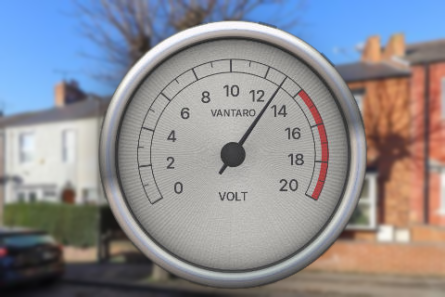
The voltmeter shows value=13 unit=V
